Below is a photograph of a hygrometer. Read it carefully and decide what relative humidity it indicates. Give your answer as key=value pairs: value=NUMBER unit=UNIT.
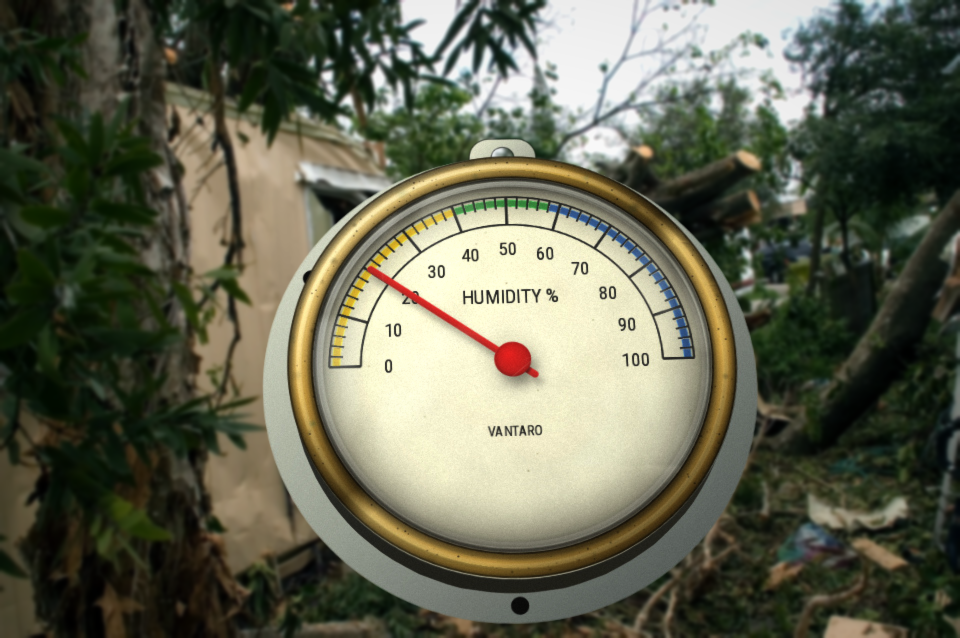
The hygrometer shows value=20 unit=%
